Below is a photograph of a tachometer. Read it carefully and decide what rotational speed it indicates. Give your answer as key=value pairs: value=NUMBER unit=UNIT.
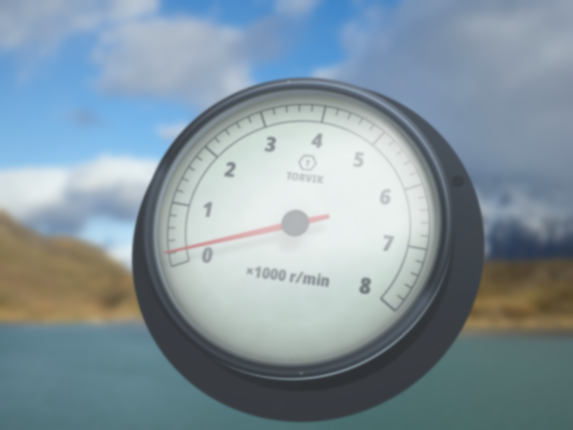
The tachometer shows value=200 unit=rpm
